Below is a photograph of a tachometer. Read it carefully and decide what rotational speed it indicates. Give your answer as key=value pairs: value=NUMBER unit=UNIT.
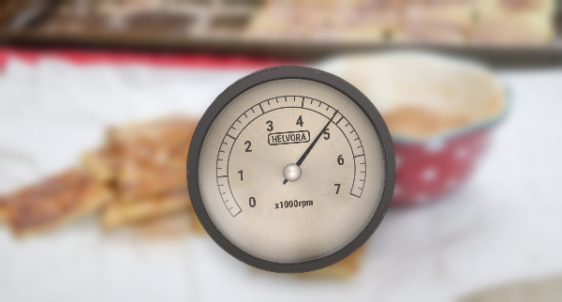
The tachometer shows value=4800 unit=rpm
